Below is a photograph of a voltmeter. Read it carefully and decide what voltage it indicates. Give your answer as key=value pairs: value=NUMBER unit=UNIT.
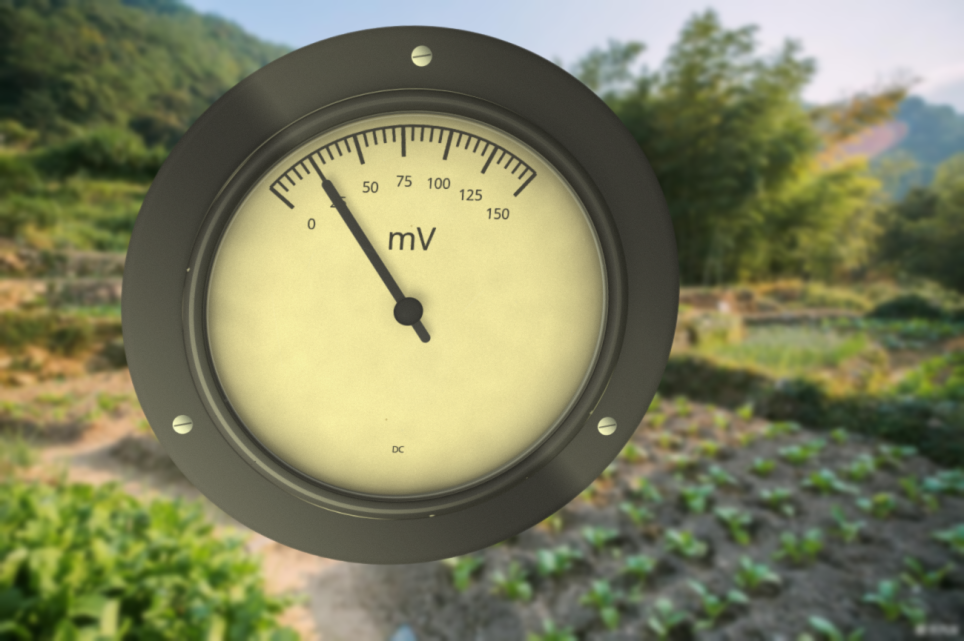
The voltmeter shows value=25 unit=mV
